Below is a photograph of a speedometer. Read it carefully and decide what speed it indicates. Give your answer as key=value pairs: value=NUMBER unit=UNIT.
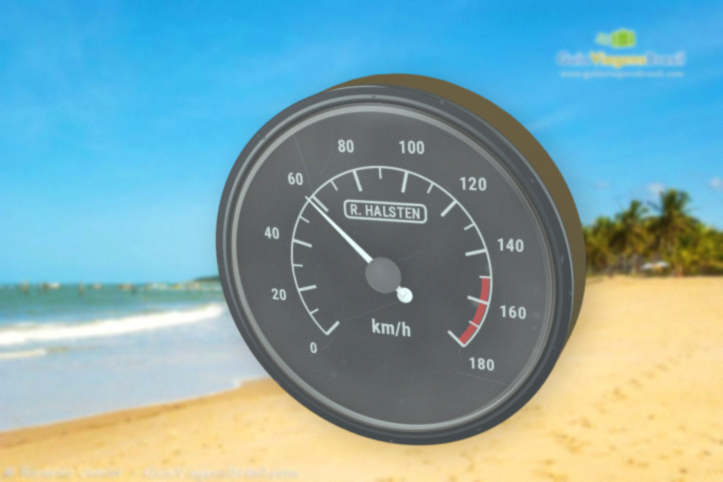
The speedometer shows value=60 unit=km/h
